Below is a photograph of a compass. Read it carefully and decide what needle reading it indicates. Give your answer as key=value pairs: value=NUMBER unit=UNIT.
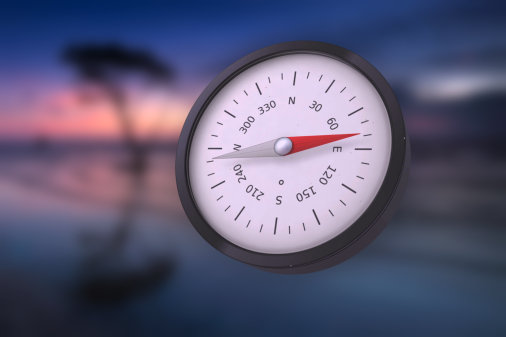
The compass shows value=80 unit=°
